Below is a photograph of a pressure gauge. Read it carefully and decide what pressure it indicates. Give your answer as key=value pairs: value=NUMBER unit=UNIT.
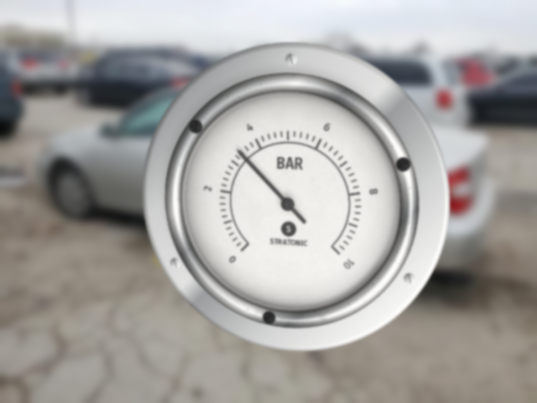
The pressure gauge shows value=3.4 unit=bar
